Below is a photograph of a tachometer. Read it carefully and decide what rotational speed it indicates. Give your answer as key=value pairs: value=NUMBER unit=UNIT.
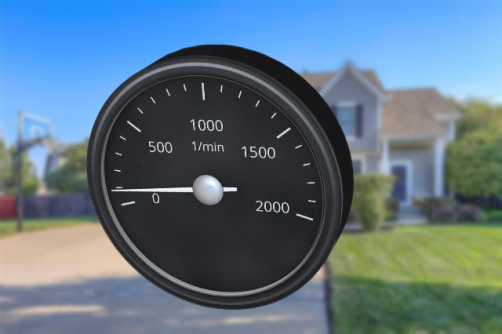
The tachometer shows value=100 unit=rpm
